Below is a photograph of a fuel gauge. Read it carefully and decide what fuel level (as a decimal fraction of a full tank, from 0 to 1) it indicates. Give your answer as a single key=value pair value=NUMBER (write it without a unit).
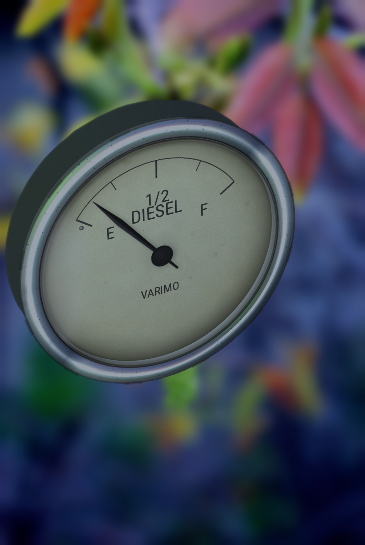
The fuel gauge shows value=0.125
